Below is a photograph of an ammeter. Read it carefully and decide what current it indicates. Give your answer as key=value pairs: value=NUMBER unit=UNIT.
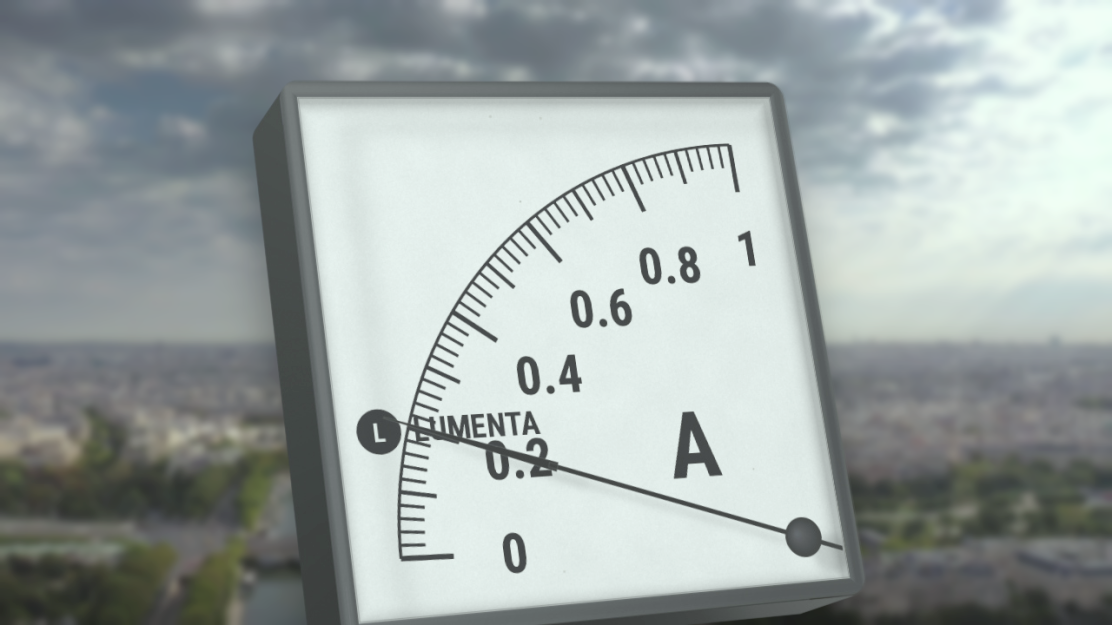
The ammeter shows value=0.2 unit=A
